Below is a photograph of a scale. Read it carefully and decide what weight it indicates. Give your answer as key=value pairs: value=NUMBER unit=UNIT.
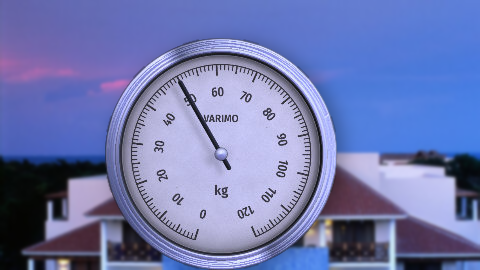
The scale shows value=50 unit=kg
